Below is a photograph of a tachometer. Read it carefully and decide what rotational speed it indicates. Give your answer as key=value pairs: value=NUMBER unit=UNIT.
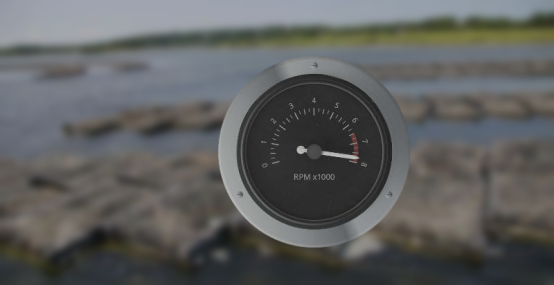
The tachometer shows value=7750 unit=rpm
